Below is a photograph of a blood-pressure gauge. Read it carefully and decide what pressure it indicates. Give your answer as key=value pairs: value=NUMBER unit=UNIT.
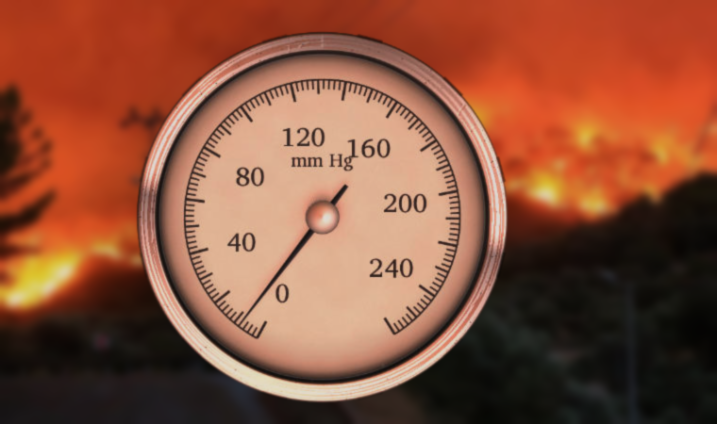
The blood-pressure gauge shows value=8 unit=mmHg
